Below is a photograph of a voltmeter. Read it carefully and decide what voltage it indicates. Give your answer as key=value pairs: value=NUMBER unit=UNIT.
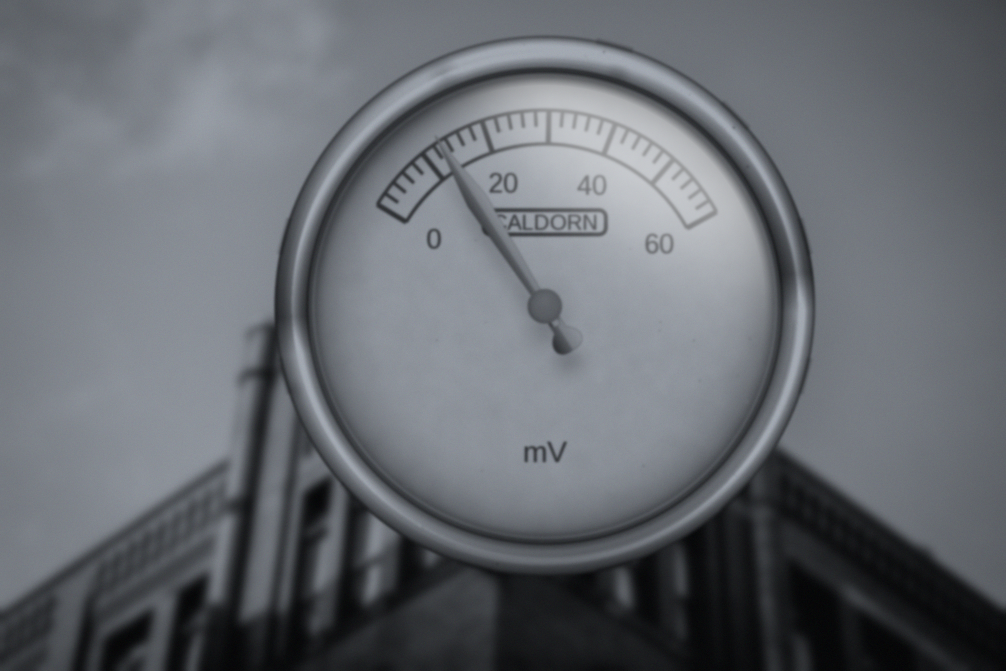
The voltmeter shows value=13 unit=mV
